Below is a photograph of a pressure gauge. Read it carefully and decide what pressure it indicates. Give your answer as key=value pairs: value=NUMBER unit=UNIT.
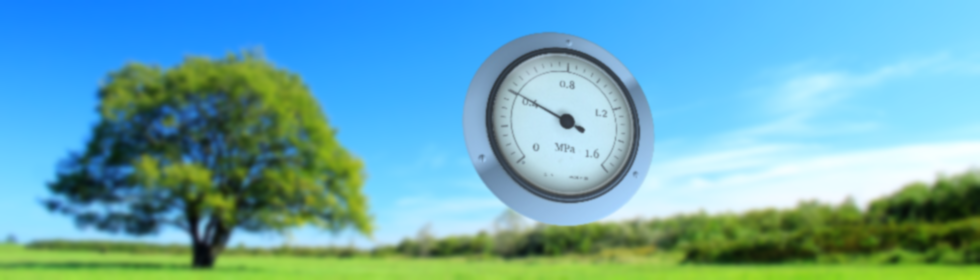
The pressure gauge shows value=0.4 unit=MPa
